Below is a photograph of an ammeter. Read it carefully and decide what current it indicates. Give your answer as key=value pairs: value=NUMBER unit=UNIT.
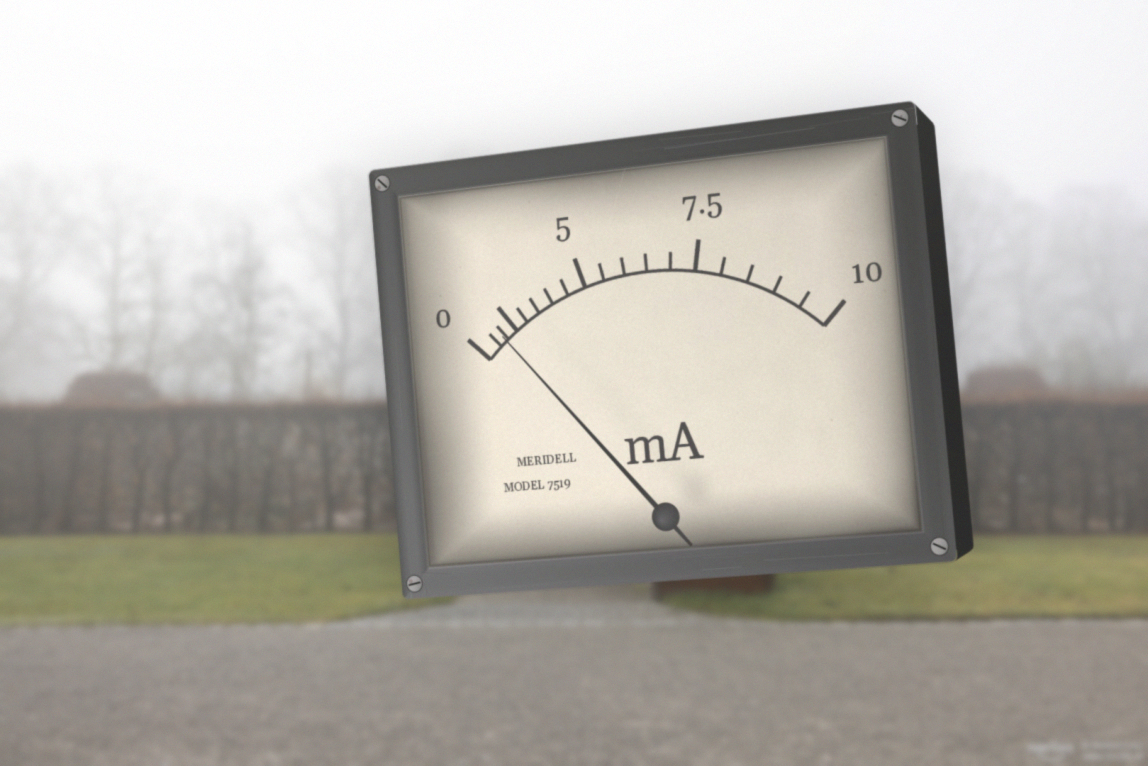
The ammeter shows value=2 unit=mA
